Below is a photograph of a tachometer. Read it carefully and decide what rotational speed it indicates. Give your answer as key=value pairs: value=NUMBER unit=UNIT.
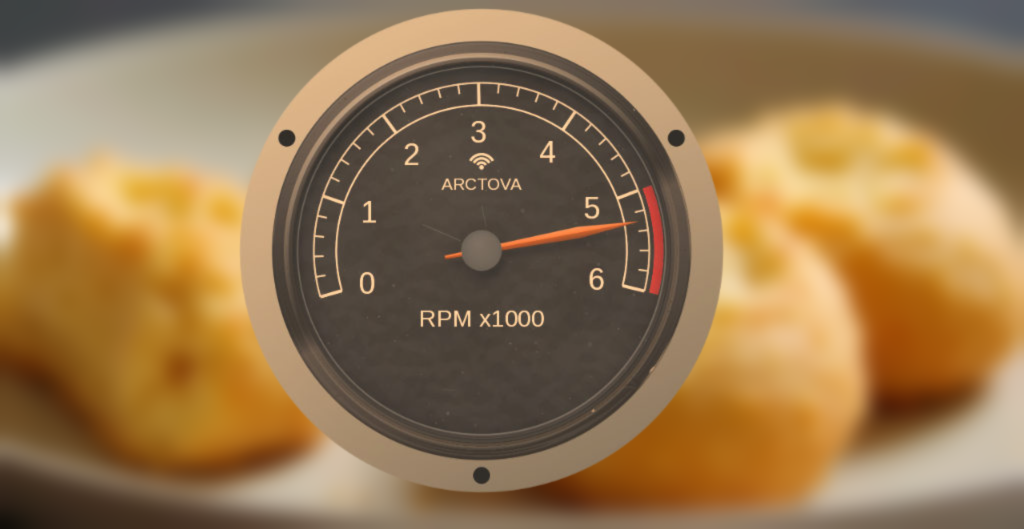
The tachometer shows value=5300 unit=rpm
